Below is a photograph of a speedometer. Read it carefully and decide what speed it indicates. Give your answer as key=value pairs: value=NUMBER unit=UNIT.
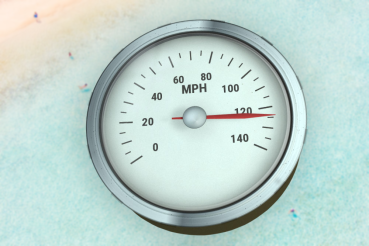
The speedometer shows value=125 unit=mph
